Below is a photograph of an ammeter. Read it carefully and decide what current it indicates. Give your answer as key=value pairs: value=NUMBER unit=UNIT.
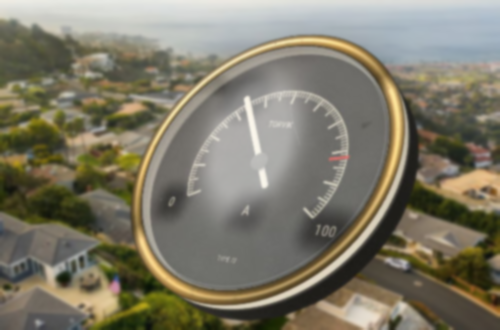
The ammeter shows value=35 unit=A
